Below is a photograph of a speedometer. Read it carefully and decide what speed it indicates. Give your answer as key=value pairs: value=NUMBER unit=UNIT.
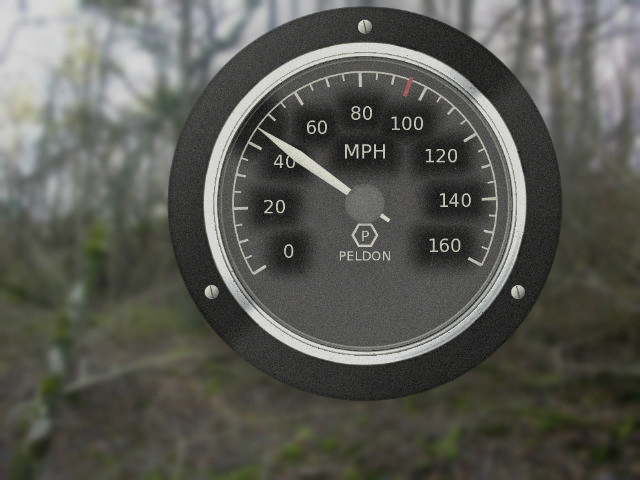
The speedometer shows value=45 unit=mph
